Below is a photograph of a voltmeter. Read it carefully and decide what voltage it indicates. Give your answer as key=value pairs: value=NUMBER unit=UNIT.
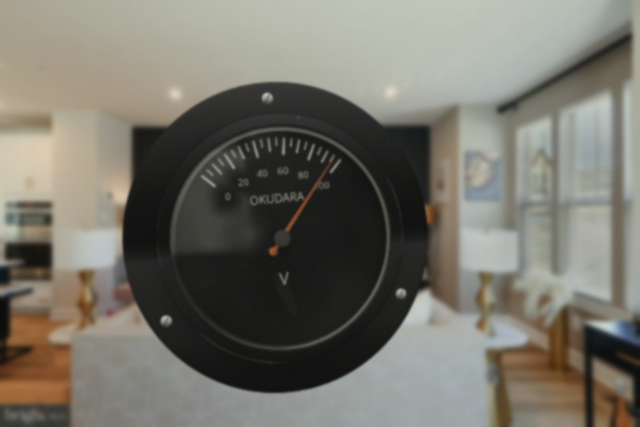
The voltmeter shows value=95 unit=V
